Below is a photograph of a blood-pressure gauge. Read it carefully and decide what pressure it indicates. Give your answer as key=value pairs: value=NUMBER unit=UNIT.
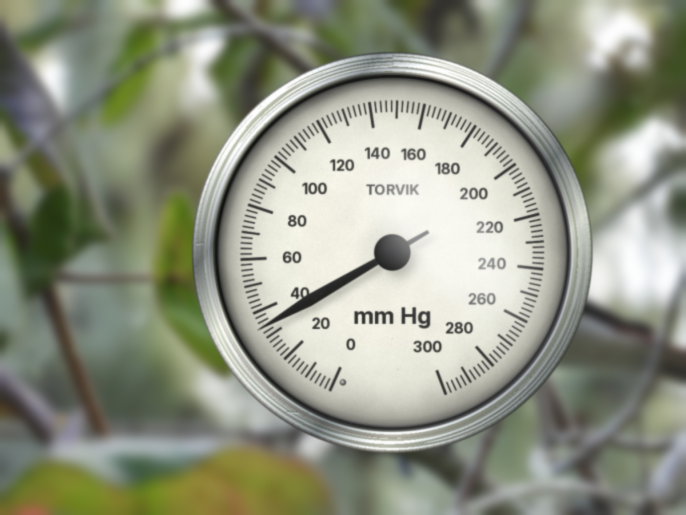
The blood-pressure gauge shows value=34 unit=mmHg
